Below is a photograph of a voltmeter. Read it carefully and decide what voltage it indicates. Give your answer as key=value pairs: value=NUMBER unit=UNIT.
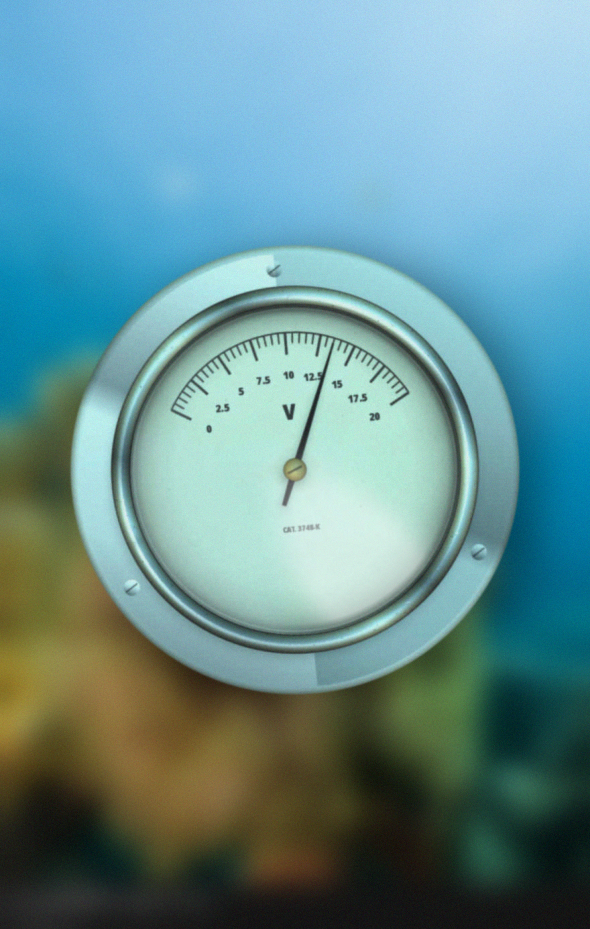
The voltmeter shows value=13.5 unit=V
